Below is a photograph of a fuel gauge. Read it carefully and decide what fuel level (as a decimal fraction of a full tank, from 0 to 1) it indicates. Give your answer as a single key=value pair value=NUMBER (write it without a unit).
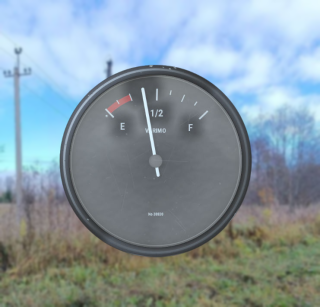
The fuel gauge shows value=0.375
